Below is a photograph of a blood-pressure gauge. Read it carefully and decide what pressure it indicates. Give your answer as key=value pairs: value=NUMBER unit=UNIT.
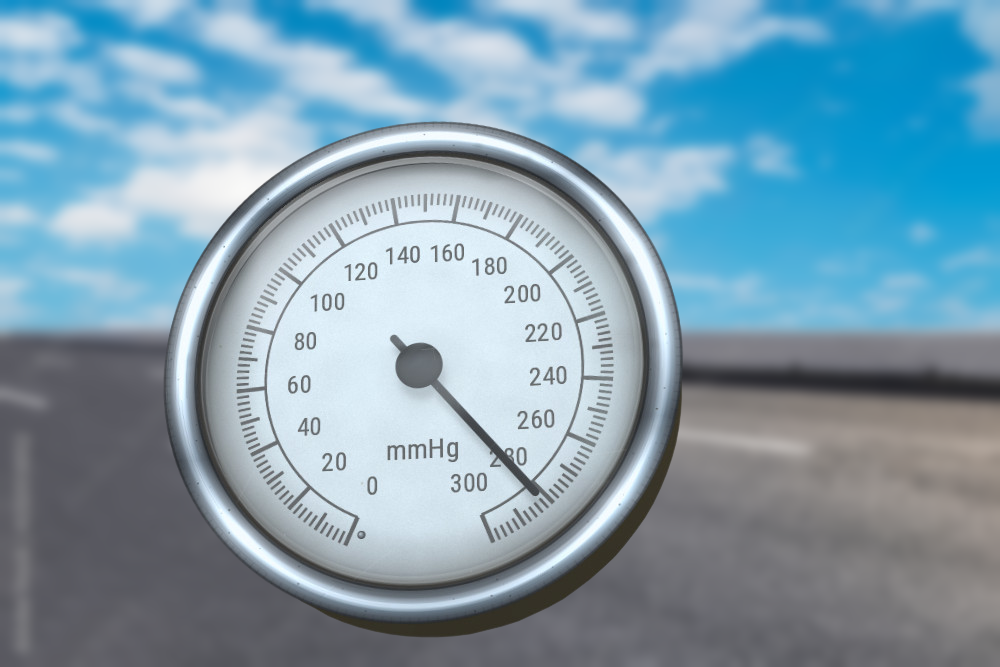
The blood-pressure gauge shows value=282 unit=mmHg
